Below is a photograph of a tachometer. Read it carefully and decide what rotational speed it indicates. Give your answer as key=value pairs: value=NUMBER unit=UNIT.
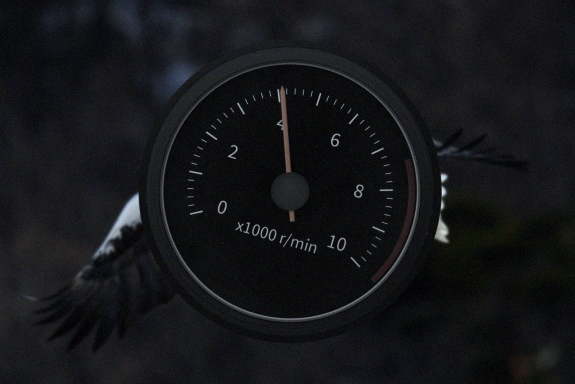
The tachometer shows value=4100 unit=rpm
